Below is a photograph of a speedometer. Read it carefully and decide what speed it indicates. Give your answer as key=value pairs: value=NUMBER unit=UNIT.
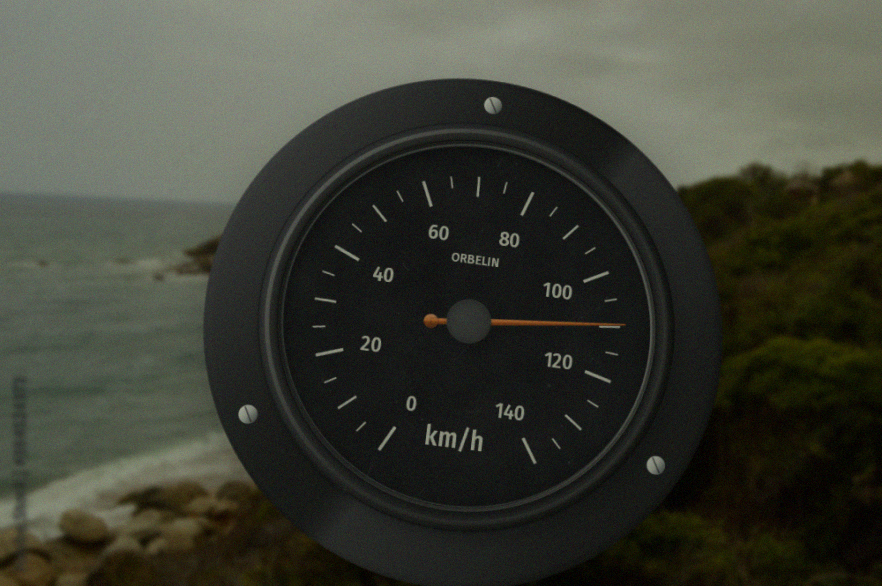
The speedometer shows value=110 unit=km/h
